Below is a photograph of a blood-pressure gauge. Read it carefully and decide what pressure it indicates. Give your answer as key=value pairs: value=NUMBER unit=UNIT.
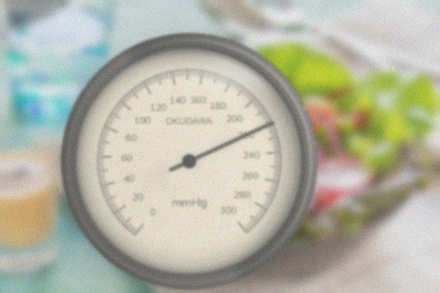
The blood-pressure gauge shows value=220 unit=mmHg
